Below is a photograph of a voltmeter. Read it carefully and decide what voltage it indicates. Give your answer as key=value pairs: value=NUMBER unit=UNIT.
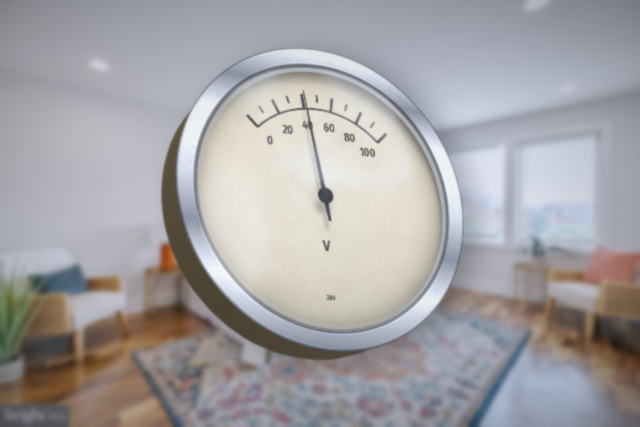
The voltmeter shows value=40 unit=V
